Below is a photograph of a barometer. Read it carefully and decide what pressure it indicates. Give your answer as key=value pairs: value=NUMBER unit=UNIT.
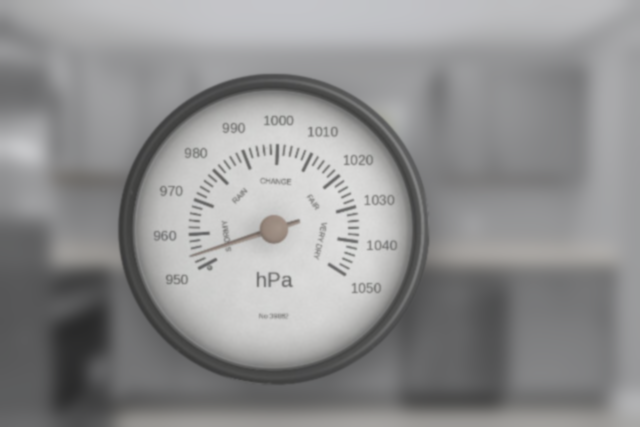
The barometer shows value=954 unit=hPa
